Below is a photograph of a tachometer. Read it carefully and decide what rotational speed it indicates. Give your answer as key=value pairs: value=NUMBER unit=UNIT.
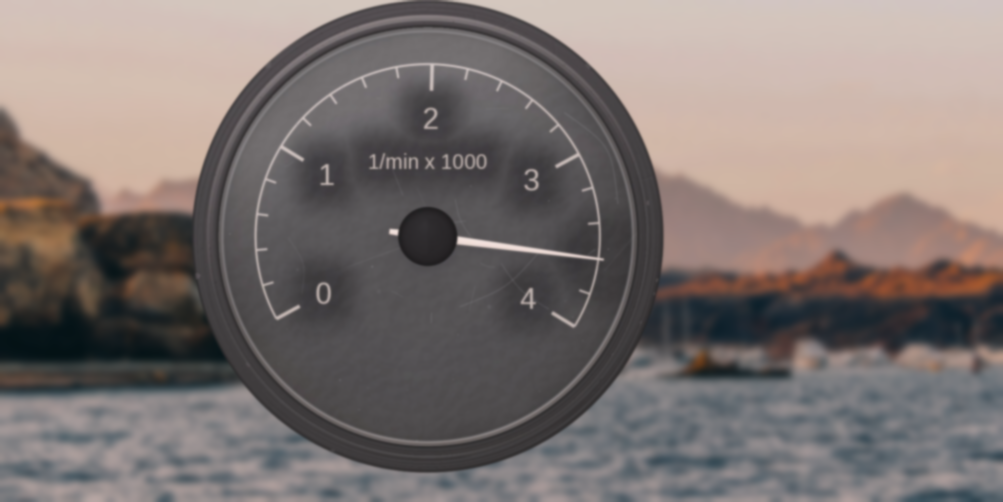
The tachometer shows value=3600 unit=rpm
